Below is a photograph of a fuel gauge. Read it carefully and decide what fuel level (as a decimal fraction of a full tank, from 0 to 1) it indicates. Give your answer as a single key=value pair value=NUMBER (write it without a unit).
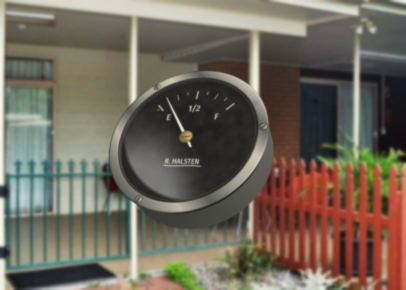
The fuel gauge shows value=0.125
